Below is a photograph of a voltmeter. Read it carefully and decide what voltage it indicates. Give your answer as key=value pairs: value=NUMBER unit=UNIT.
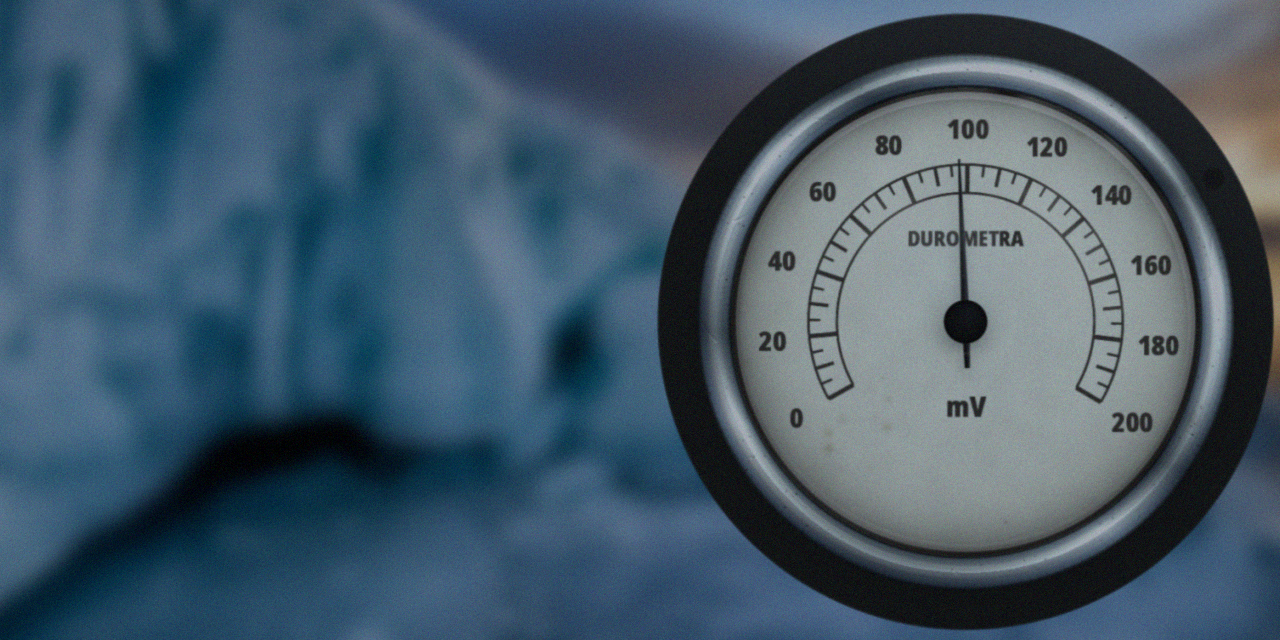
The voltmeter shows value=97.5 unit=mV
